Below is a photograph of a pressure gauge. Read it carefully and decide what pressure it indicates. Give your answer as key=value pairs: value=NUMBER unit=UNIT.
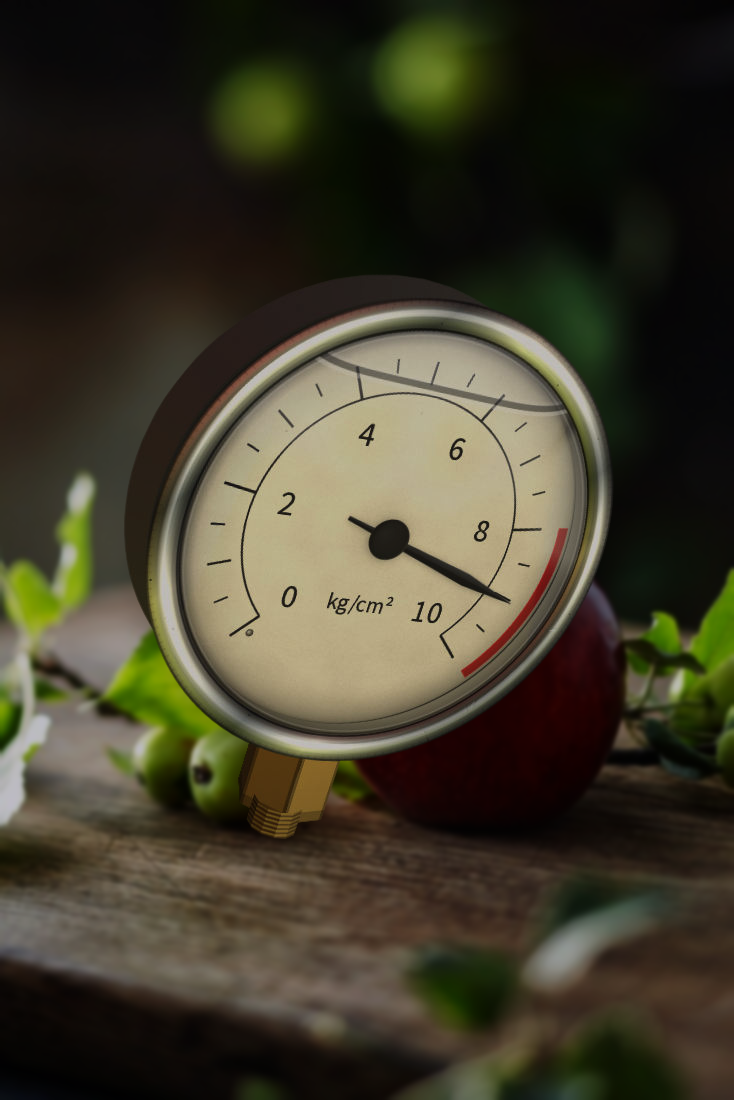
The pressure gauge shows value=9 unit=kg/cm²
